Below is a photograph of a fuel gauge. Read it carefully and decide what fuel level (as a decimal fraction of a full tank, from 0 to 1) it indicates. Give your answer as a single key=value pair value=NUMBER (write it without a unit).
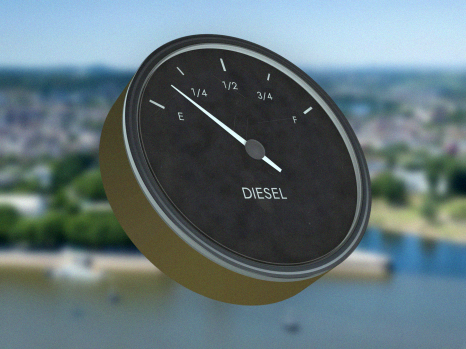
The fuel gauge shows value=0.125
